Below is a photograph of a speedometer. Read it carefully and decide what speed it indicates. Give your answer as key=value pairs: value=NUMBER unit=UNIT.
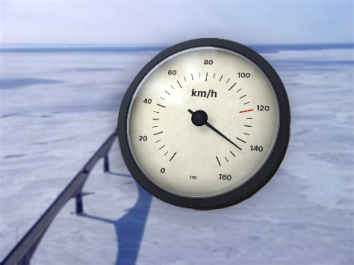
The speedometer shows value=145 unit=km/h
